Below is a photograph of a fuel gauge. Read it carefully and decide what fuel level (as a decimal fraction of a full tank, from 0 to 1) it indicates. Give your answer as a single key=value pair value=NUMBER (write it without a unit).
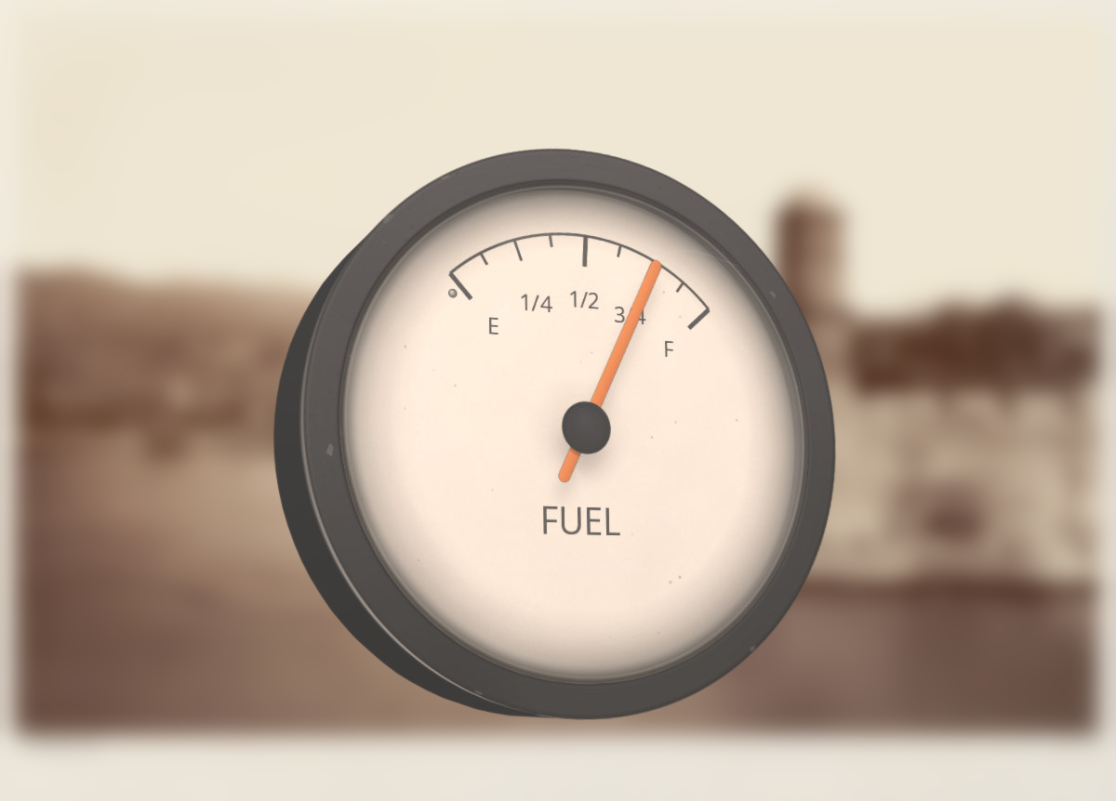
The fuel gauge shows value=0.75
